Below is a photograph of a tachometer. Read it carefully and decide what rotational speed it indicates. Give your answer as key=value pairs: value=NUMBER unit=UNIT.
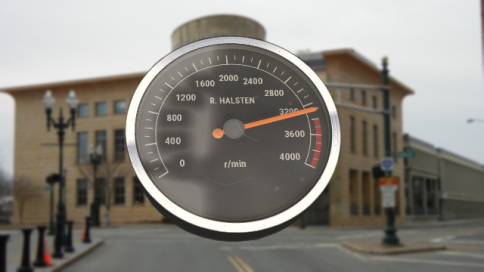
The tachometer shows value=3300 unit=rpm
